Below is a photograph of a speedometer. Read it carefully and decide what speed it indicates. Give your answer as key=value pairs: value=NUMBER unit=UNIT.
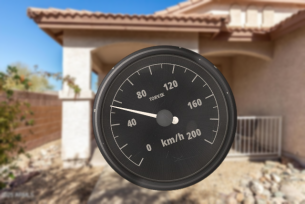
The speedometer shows value=55 unit=km/h
